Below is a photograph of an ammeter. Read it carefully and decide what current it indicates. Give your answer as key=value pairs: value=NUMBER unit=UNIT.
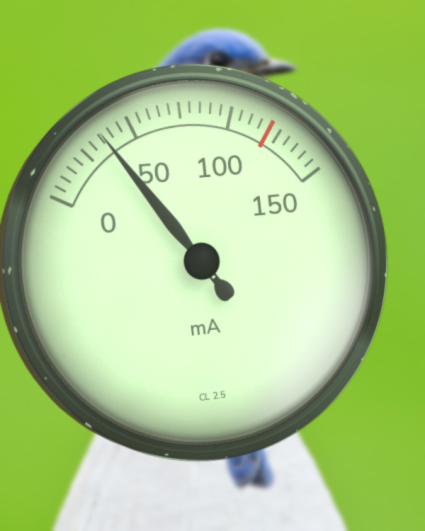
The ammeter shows value=35 unit=mA
